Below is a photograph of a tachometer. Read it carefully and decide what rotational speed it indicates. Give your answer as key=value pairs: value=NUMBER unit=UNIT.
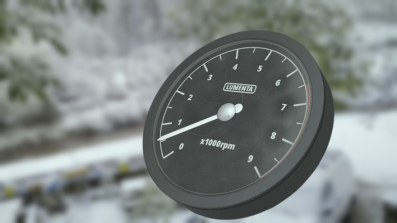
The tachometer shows value=500 unit=rpm
